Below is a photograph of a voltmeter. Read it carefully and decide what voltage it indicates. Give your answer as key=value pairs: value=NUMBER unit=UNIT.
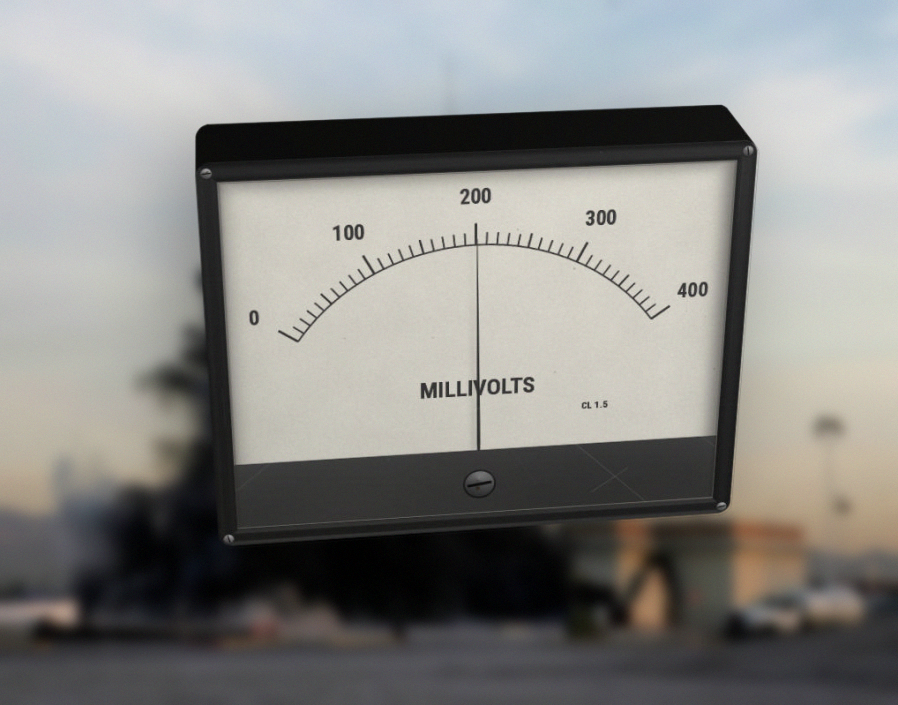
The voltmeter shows value=200 unit=mV
